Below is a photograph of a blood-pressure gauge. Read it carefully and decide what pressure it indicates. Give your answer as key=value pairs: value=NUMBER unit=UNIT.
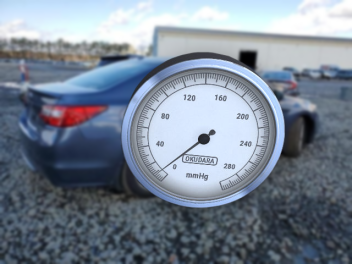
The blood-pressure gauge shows value=10 unit=mmHg
